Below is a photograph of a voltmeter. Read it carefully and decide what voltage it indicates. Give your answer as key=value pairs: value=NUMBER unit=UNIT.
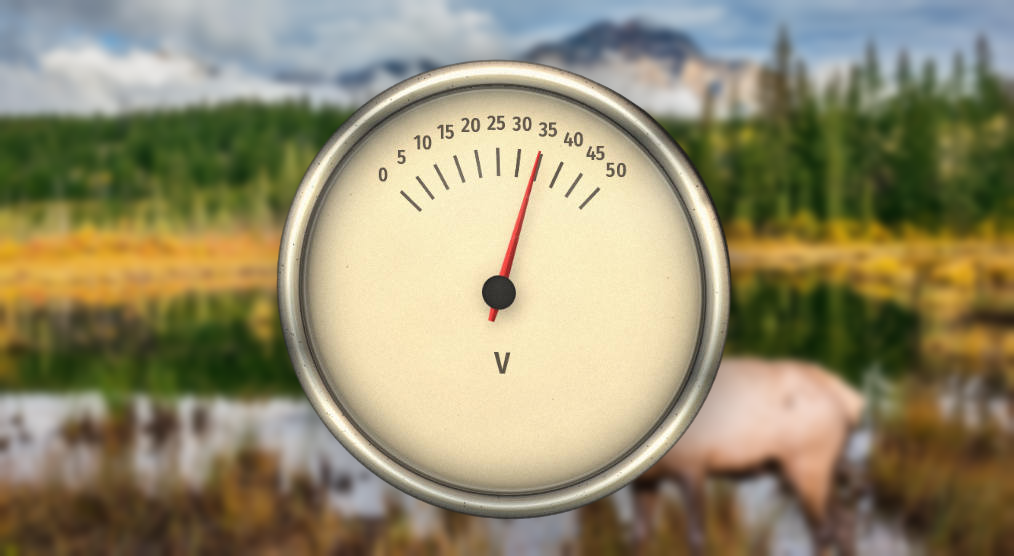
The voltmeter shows value=35 unit=V
